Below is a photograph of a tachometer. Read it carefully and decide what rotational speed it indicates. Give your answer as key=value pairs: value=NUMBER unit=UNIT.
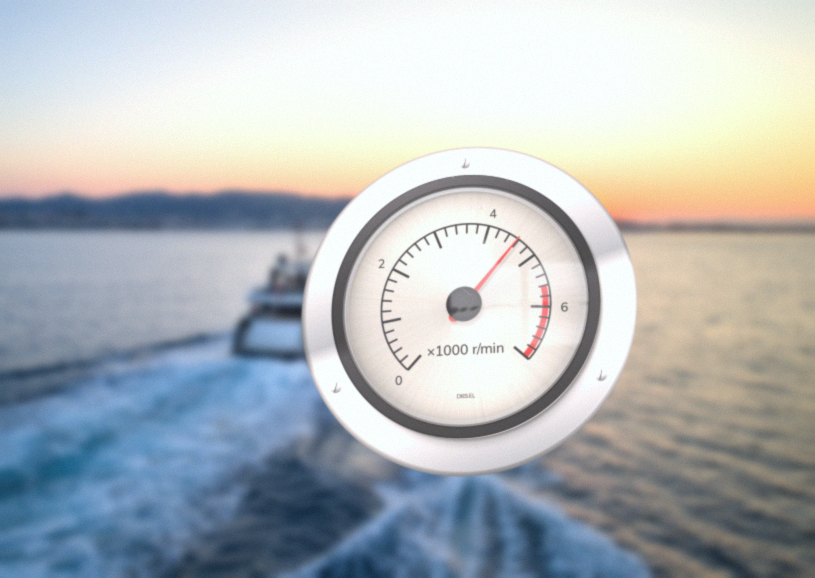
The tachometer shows value=4600 unit=rpm
